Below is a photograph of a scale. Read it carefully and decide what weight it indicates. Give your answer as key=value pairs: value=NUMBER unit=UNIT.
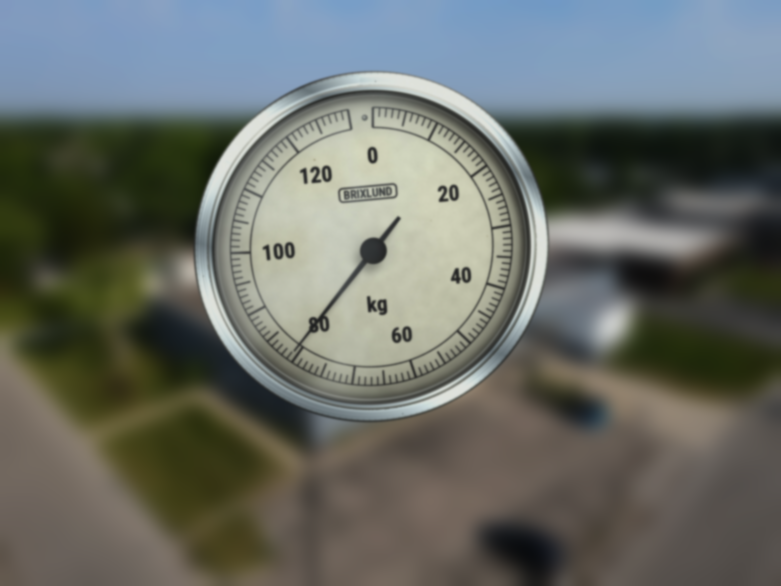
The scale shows value=81 unit=kg
